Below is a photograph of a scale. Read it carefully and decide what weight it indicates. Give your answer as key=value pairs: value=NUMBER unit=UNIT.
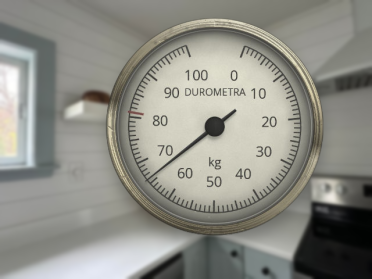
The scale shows value=66 unit=kg
